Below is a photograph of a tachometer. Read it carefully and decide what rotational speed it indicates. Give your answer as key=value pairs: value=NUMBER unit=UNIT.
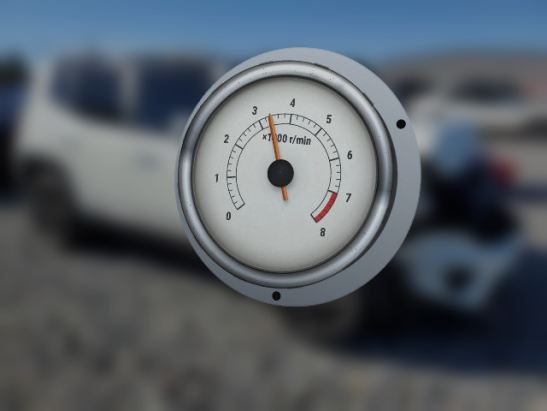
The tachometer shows value=3400 unit=rpm
